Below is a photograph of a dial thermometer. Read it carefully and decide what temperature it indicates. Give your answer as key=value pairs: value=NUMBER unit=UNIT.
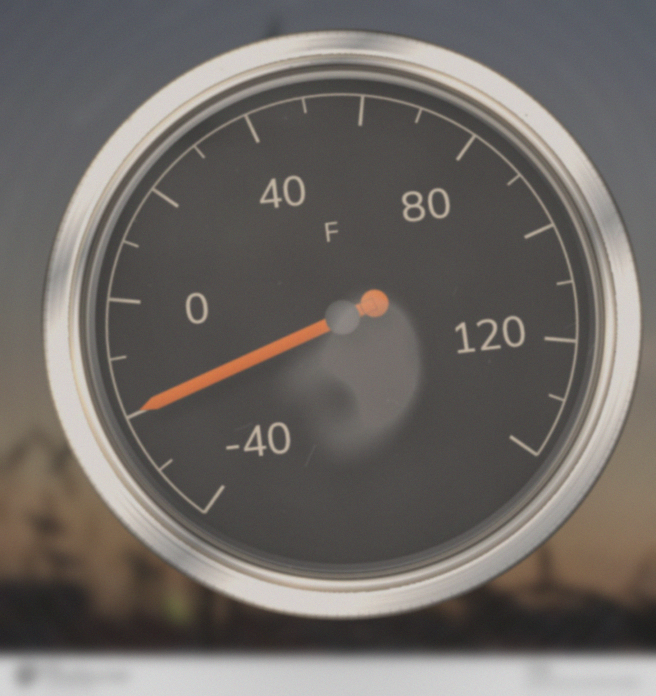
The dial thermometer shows value=-20 unit=°F
